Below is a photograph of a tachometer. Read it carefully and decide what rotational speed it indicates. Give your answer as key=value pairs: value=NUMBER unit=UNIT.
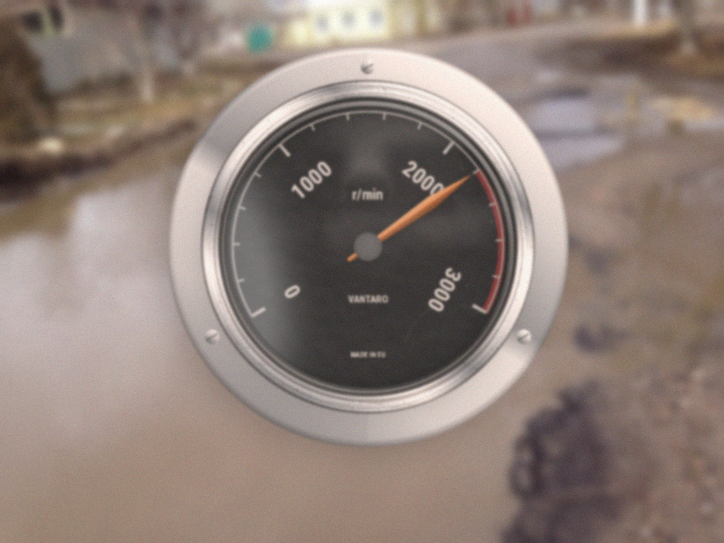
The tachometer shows value=2200 unit=rpm
